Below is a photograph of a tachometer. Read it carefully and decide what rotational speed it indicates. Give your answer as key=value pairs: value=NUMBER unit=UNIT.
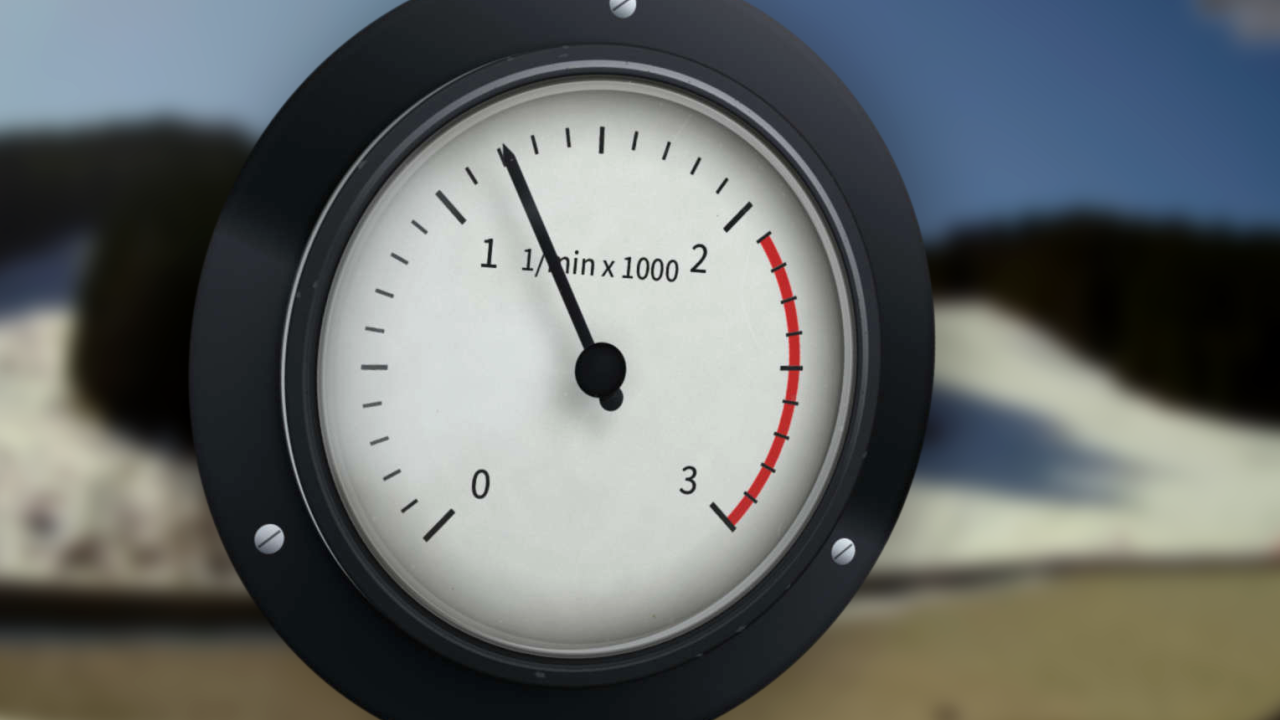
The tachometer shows value=1200 unit=rpm
